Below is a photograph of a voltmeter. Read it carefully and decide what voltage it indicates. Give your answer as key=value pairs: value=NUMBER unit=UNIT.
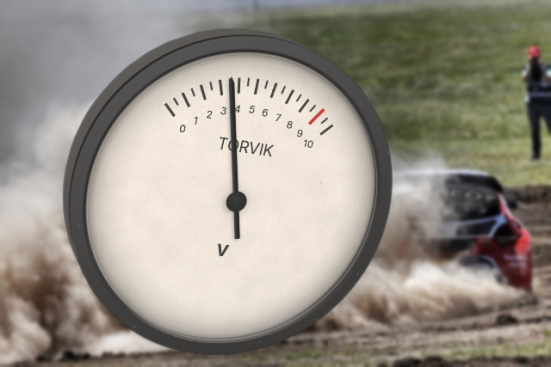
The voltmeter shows value=3.5 unit=V
